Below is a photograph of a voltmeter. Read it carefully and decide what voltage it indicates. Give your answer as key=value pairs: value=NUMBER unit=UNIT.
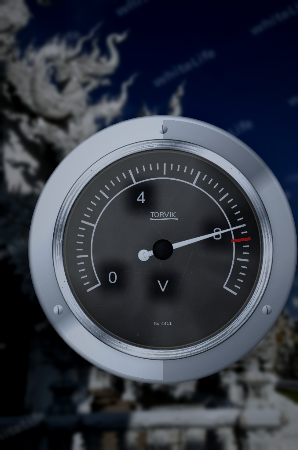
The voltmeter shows value=8 unit=V
